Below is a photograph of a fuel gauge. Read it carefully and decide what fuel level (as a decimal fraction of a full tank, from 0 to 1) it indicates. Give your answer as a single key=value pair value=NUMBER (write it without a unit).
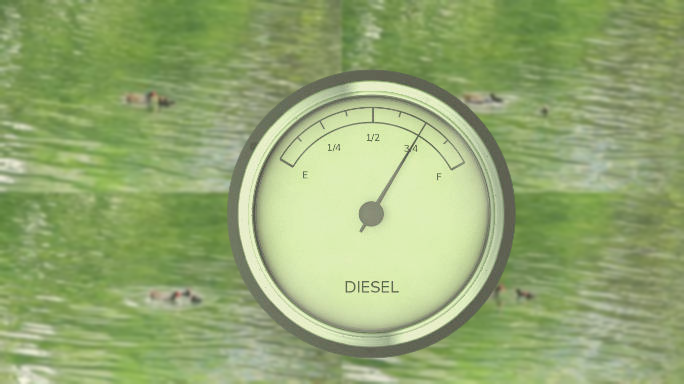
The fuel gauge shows value=0.75
